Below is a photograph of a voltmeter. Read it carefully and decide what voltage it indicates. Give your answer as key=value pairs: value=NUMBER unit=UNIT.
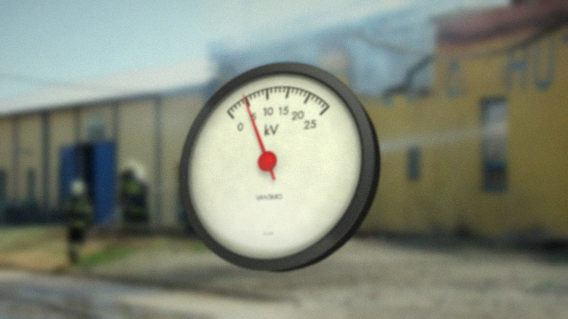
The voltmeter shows value=5 unit=kV
